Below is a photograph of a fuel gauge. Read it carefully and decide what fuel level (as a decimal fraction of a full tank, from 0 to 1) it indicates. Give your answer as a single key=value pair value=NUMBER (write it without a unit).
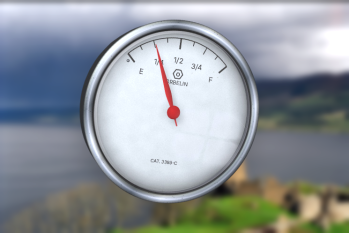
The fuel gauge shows value=0.25
